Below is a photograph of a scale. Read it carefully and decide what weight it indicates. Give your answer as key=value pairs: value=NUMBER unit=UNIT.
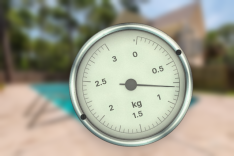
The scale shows value=0.8 unit=kg
